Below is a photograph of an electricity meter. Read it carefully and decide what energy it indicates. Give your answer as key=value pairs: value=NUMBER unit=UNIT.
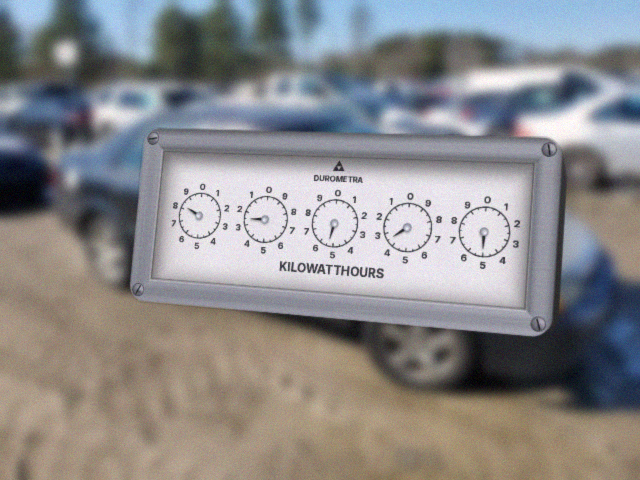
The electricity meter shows value=82535 unit=kWh
